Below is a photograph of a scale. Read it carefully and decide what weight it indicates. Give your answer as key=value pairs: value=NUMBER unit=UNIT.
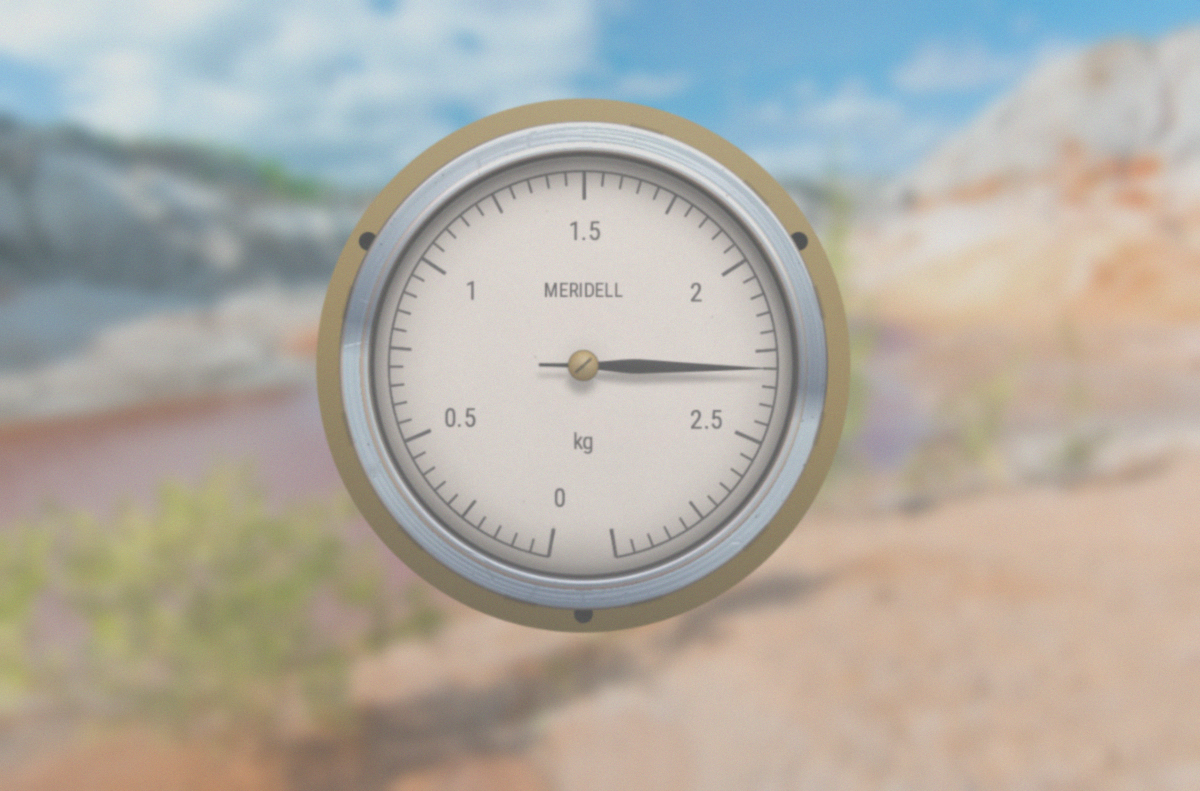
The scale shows value=2.3 unit=kg
